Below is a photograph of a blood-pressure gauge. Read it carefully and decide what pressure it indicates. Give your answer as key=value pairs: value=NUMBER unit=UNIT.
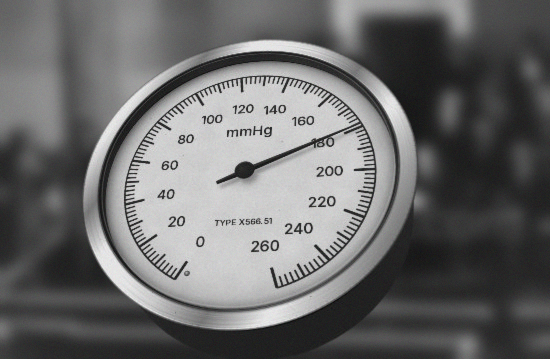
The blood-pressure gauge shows value=180 unit=mmHg
